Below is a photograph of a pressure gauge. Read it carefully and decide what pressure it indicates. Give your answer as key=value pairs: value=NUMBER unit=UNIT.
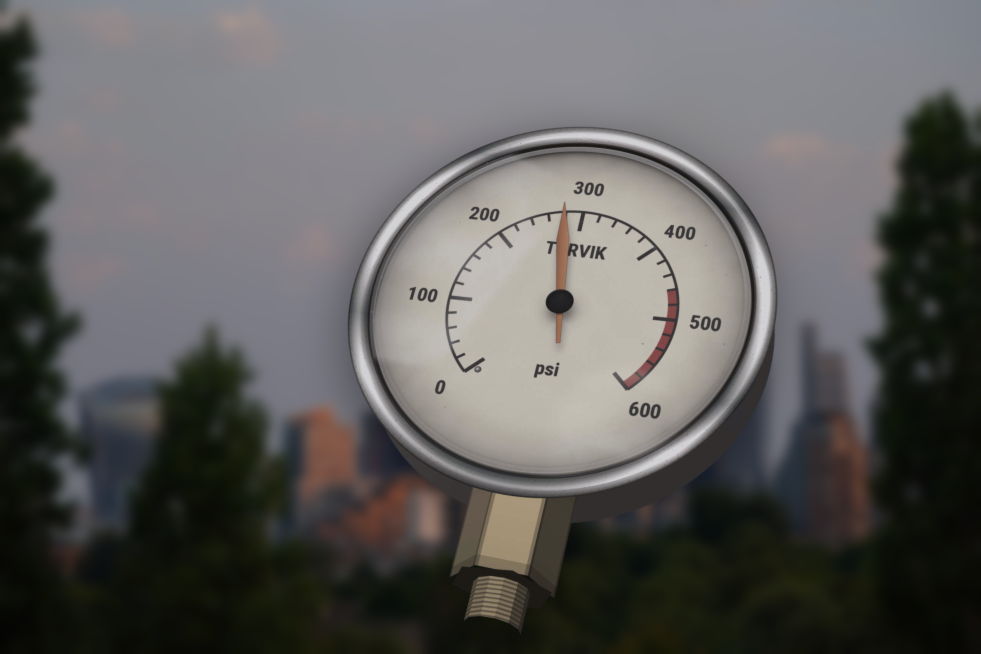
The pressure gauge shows value=280 unit=psi
